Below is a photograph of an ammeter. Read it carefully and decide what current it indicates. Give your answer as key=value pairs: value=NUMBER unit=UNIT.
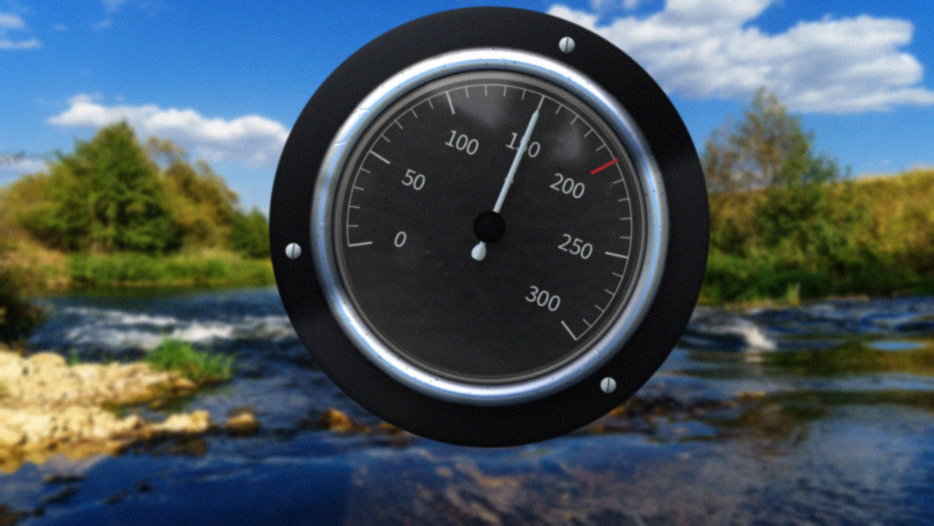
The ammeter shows value=150 unit=A
